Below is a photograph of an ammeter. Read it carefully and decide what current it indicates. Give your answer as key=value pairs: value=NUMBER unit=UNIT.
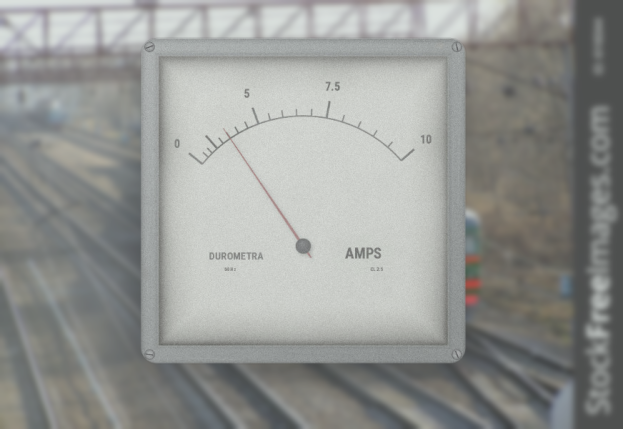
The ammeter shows value=3.5 unit=A
